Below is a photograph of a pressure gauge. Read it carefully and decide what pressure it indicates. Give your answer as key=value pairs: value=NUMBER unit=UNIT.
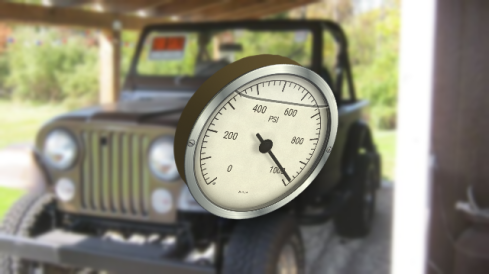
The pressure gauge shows value=980 unit=psi
